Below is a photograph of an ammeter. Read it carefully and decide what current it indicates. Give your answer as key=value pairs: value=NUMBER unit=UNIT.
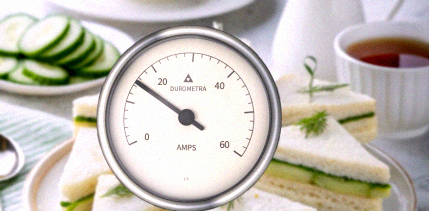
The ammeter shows value=15 unit=A
